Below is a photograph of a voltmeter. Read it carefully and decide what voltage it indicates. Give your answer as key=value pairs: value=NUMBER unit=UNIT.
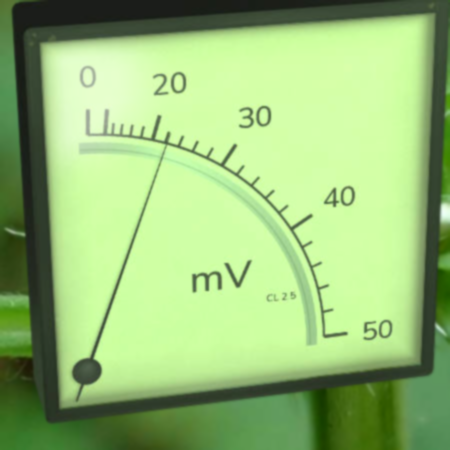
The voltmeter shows value=22 unit=mV
